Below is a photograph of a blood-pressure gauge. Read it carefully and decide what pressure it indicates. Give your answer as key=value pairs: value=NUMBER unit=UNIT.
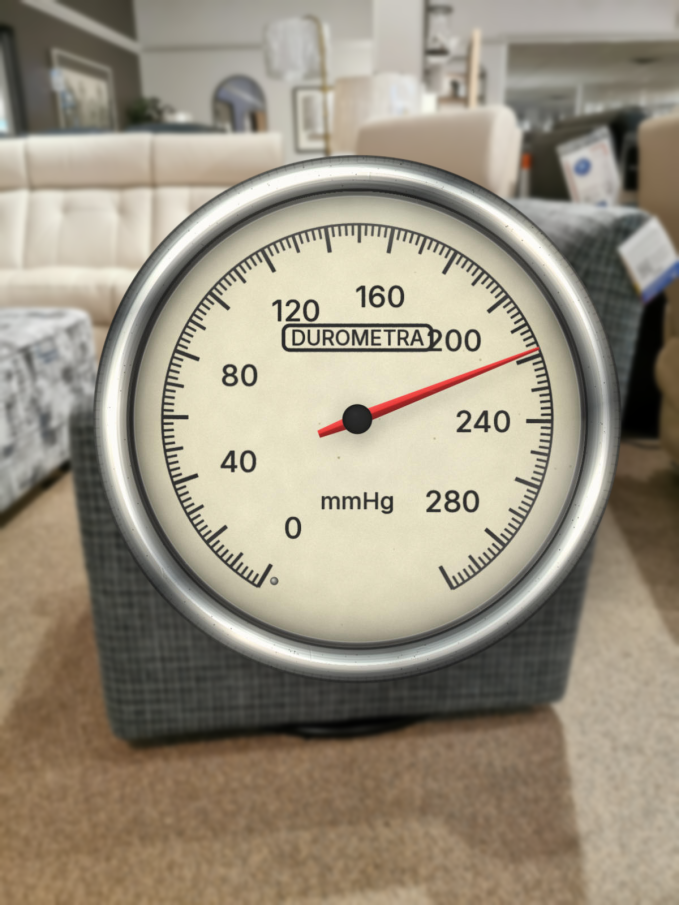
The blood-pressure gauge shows value=218 unit=mmHg
